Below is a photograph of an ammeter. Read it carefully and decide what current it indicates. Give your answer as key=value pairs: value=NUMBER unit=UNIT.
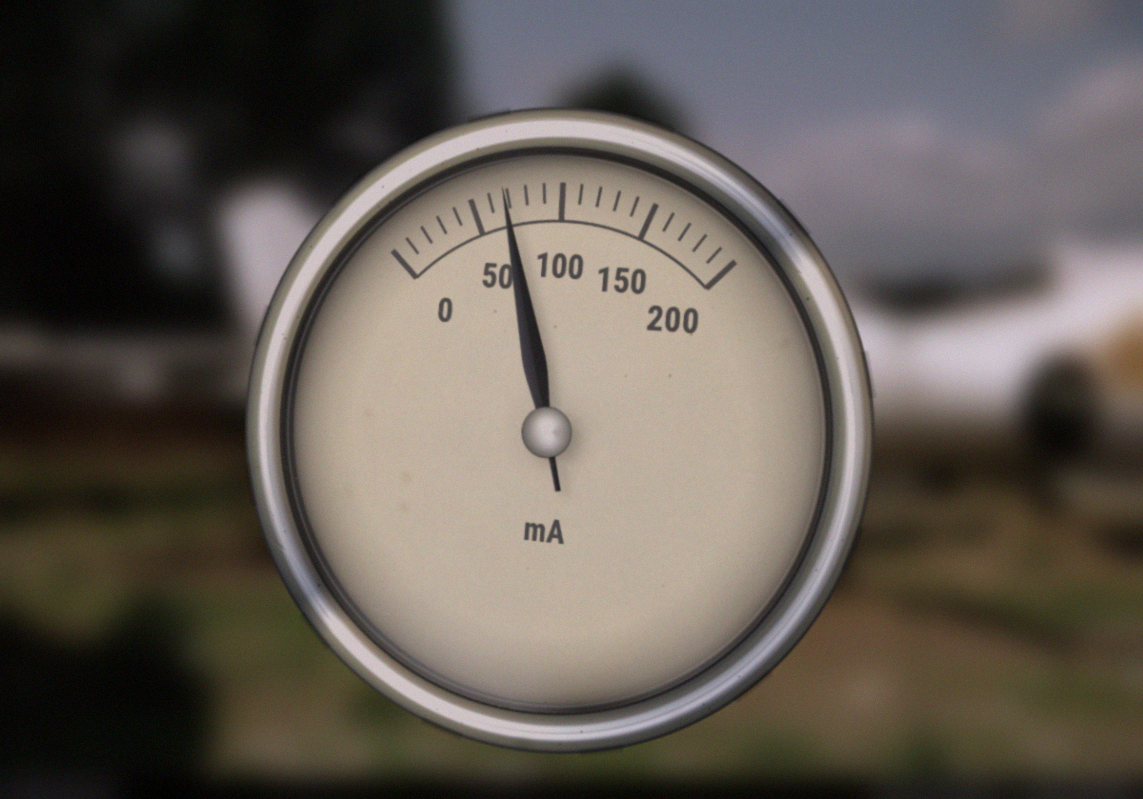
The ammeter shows value=70 unit=mA
